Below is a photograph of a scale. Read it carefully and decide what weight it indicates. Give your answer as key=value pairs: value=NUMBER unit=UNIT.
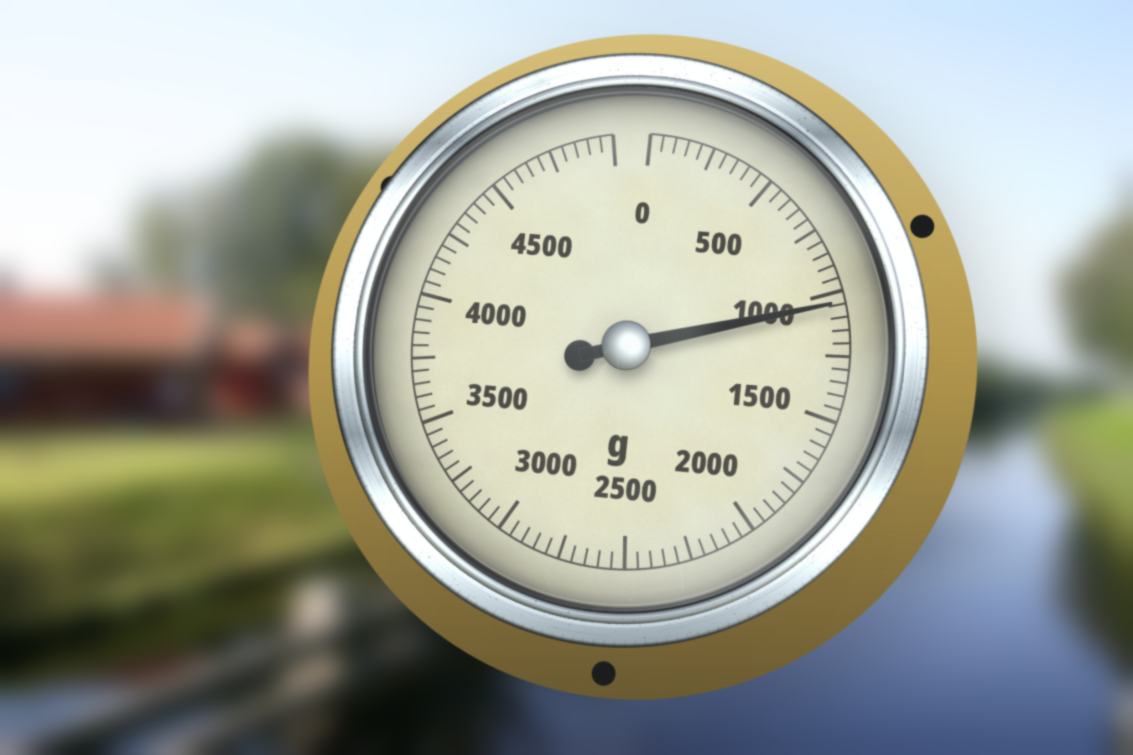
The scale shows value=1050 unit=g
